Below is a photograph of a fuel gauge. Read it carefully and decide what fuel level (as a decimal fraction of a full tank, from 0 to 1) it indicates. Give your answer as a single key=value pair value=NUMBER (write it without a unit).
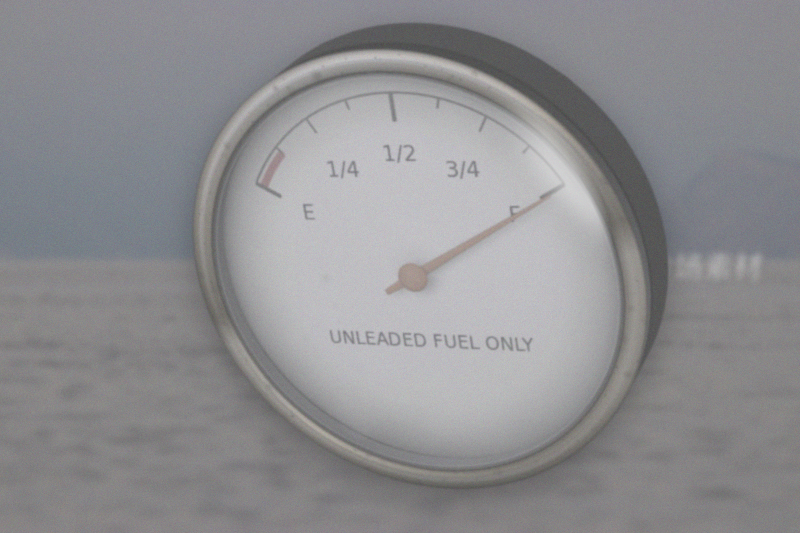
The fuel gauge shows value=1
